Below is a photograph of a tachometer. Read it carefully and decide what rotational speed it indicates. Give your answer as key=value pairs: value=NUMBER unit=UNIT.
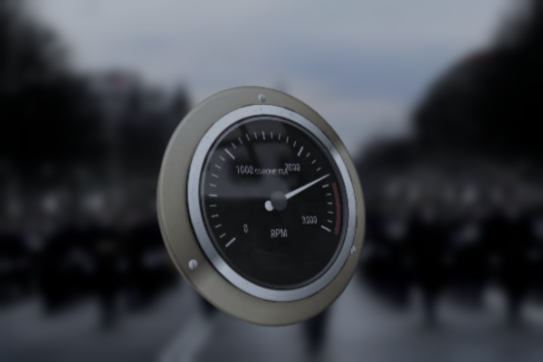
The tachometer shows value=2400 unit=rpm
